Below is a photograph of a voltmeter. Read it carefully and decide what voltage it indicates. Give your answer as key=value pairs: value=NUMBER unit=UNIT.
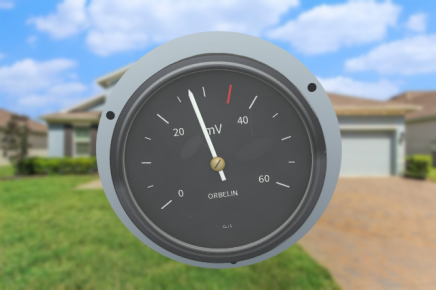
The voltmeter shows value=27.5 unit=mV
